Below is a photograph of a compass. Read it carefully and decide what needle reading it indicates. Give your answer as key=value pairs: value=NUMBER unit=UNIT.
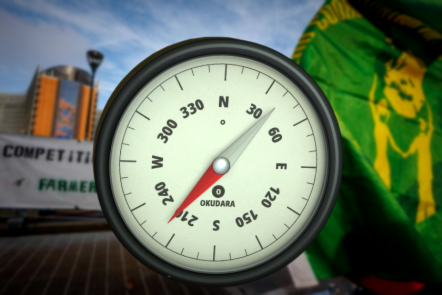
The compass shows value=220 unit=°
